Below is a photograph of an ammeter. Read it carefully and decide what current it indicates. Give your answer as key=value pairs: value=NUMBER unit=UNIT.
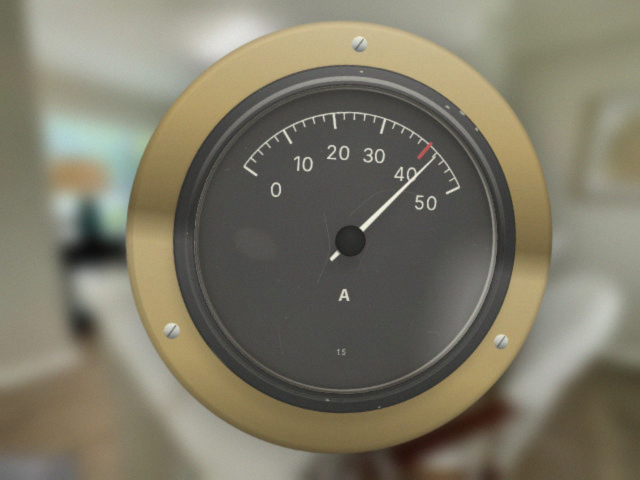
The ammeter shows value=42 unit=A
